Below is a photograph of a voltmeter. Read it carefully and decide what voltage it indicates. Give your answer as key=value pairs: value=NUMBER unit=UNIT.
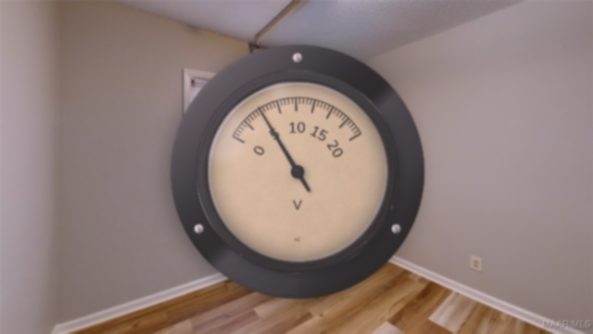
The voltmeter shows value=5 unit=V
